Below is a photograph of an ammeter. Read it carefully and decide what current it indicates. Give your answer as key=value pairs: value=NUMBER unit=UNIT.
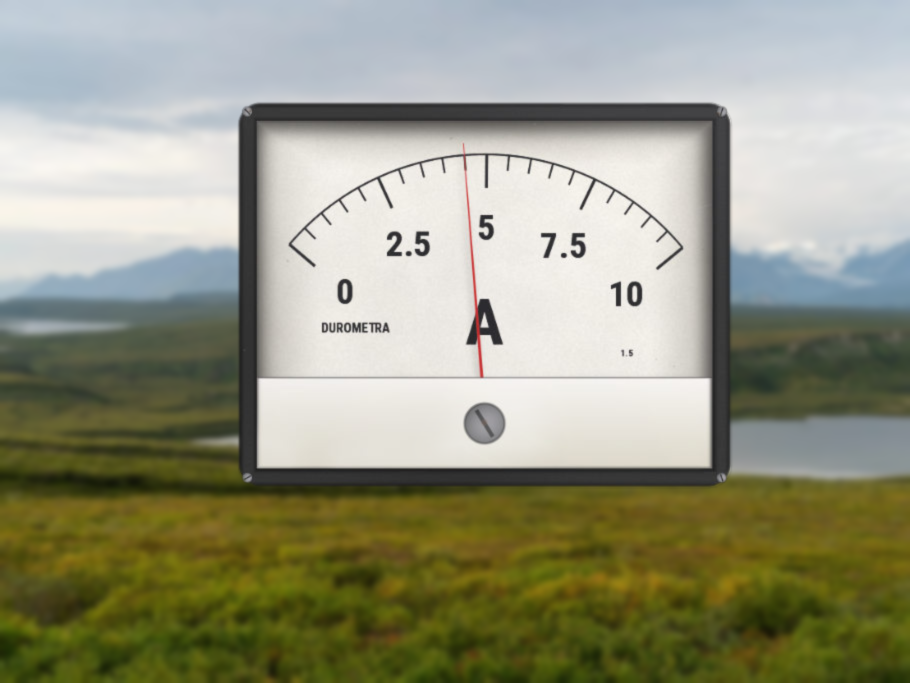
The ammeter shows value=4.5 unit=A
